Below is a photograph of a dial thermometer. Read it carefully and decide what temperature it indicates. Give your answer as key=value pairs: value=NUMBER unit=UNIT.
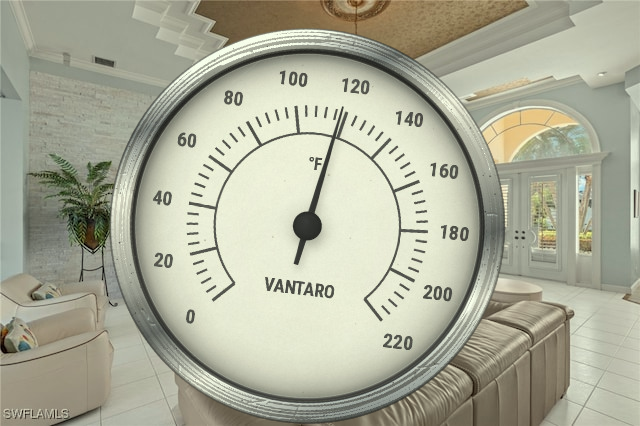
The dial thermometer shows value=118 unit=°F
